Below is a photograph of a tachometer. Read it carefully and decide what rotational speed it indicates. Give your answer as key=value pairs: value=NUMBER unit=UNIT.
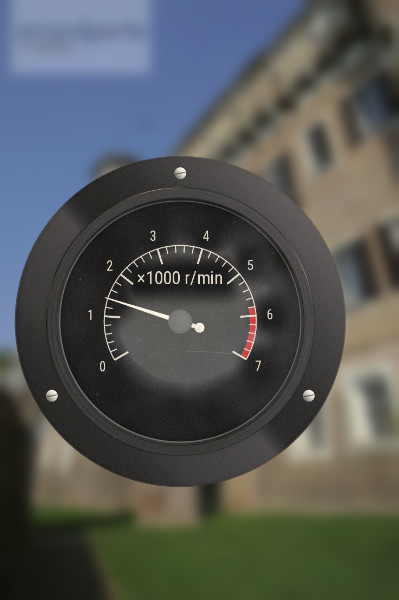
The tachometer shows value=1400 unit=rpm
